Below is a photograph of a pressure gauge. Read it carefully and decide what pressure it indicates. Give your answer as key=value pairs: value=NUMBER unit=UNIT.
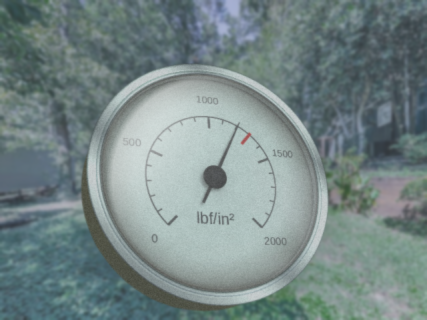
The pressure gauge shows value=1200 unit=psi
